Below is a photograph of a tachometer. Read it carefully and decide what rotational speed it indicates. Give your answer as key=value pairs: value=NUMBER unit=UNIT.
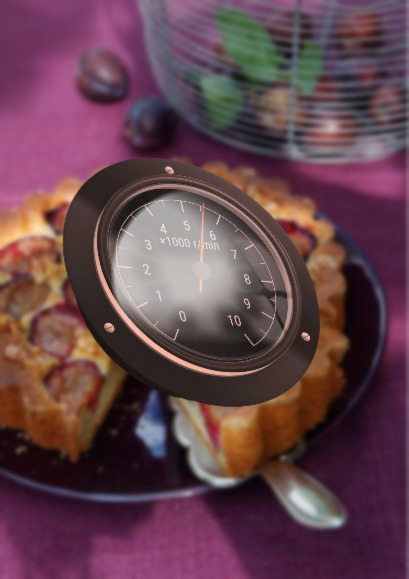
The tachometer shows value=5500 unit=rpm
